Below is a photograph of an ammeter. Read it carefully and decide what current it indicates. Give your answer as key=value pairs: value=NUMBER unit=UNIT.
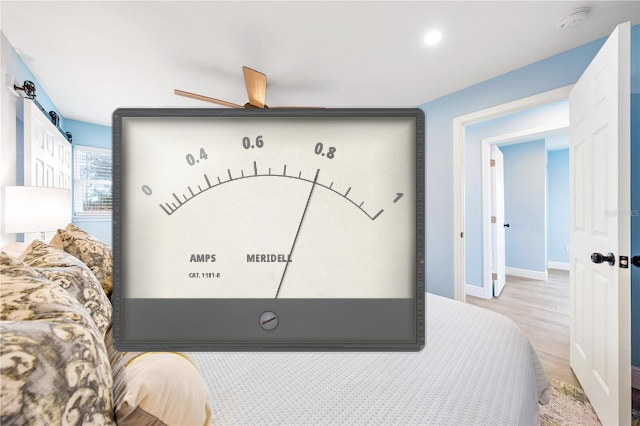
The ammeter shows value=0.8 unit=A
